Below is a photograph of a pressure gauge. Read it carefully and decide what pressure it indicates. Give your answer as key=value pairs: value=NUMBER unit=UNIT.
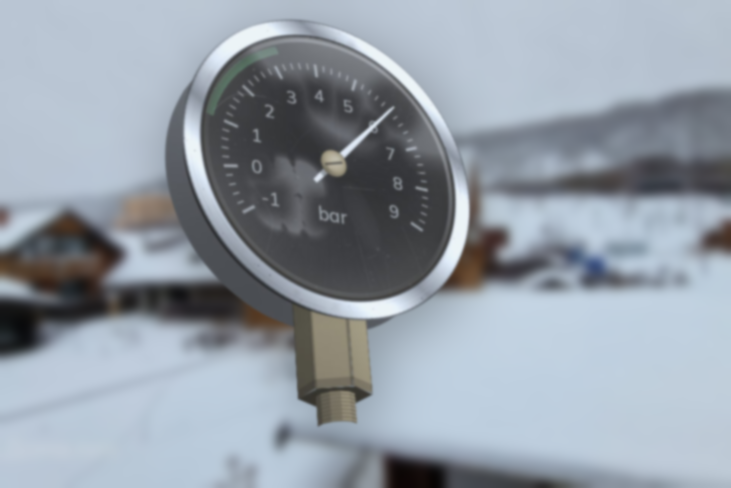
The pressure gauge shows value=6 unit=bar
